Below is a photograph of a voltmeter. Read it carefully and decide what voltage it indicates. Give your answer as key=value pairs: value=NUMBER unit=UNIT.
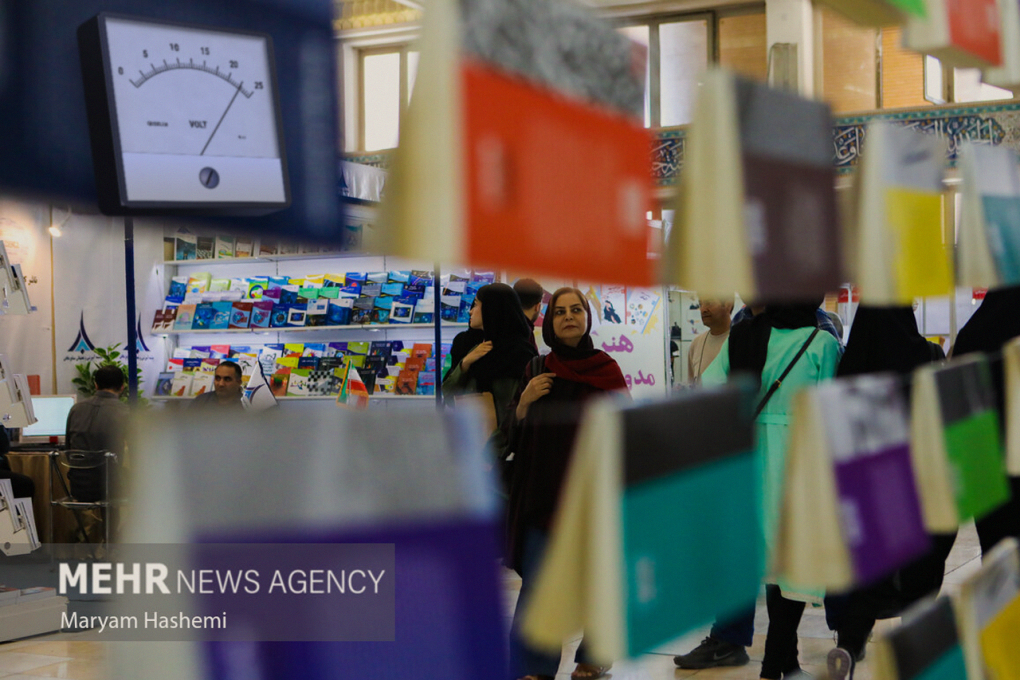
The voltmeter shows value=22.5 unit=V
